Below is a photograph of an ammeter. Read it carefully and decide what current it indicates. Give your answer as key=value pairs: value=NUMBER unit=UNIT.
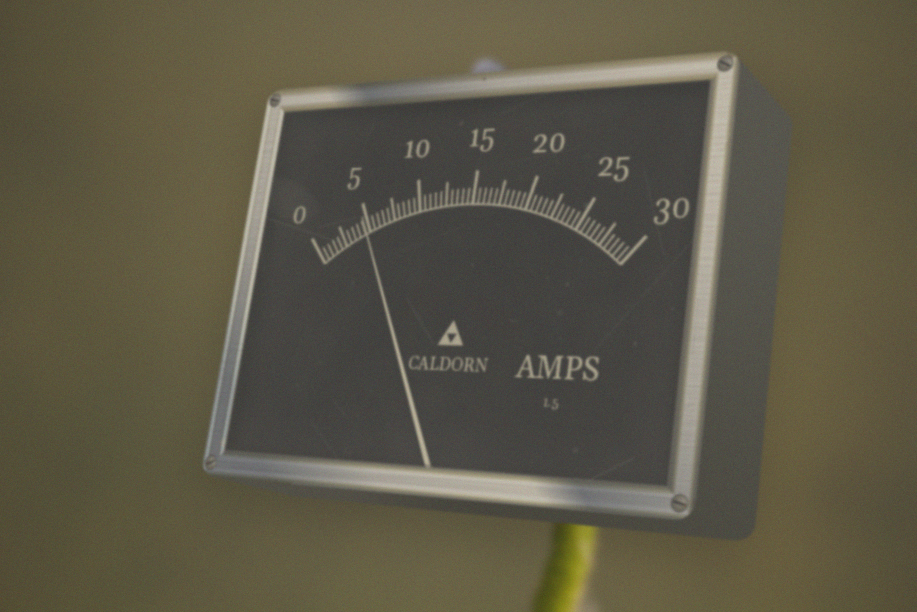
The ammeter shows value=5 unit=A
